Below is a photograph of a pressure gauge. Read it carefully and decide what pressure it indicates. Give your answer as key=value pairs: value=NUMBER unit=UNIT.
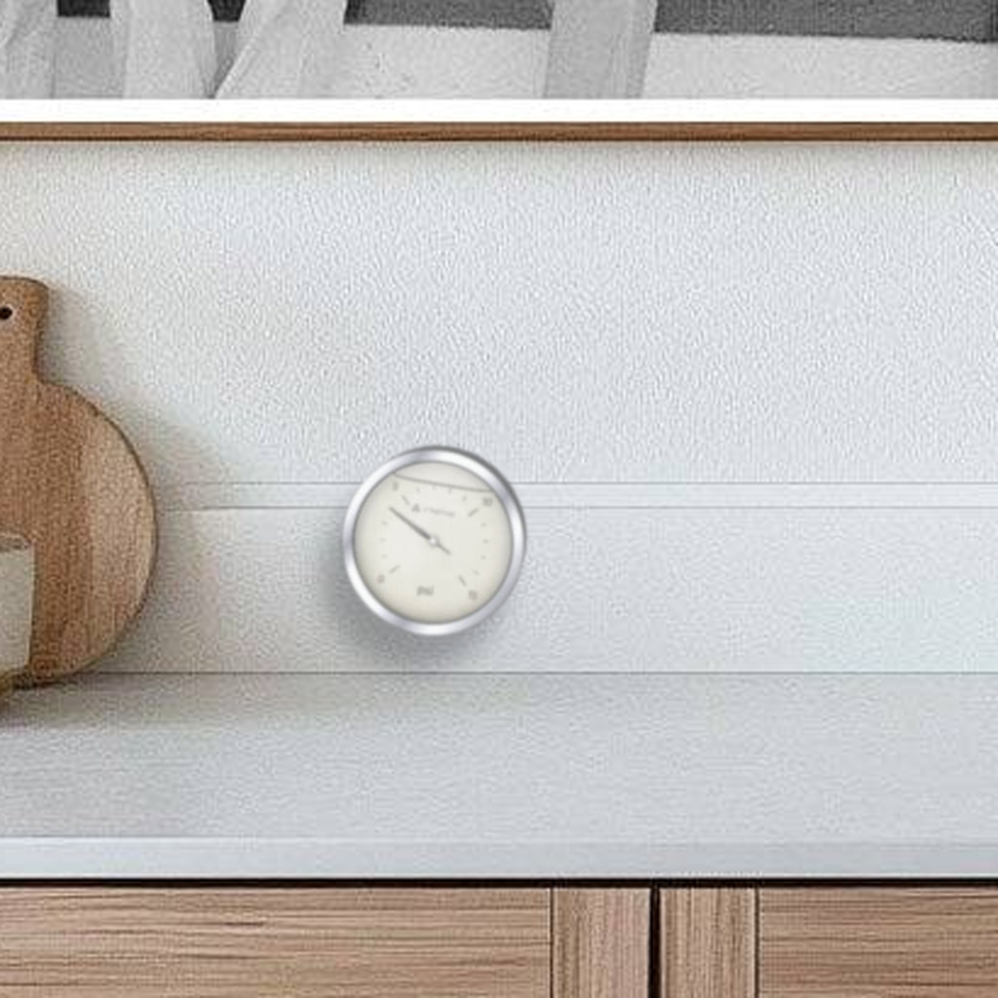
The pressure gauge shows value=4 unit=psi
